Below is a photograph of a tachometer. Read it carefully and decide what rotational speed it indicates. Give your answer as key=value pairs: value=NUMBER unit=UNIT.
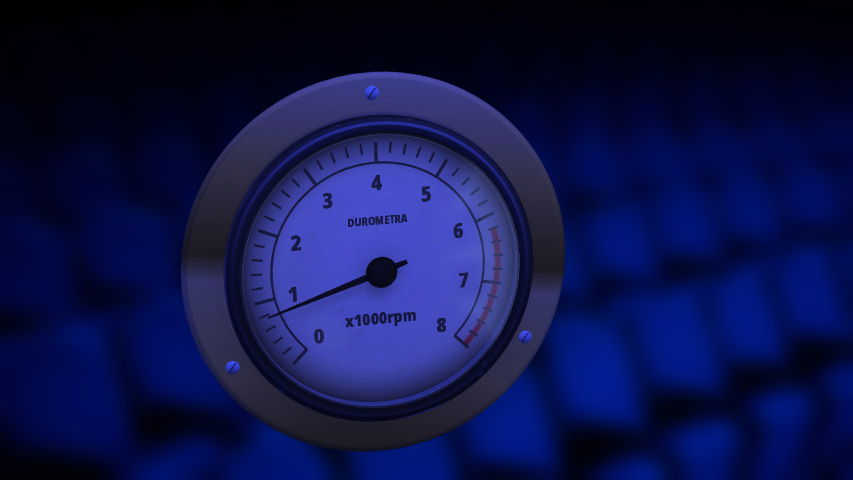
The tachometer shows value=800 unit=rpm
